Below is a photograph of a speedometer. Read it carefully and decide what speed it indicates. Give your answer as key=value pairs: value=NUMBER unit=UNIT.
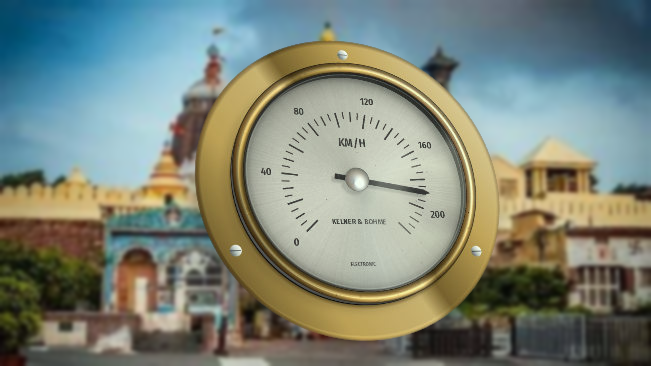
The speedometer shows value=190 unit=km/h
